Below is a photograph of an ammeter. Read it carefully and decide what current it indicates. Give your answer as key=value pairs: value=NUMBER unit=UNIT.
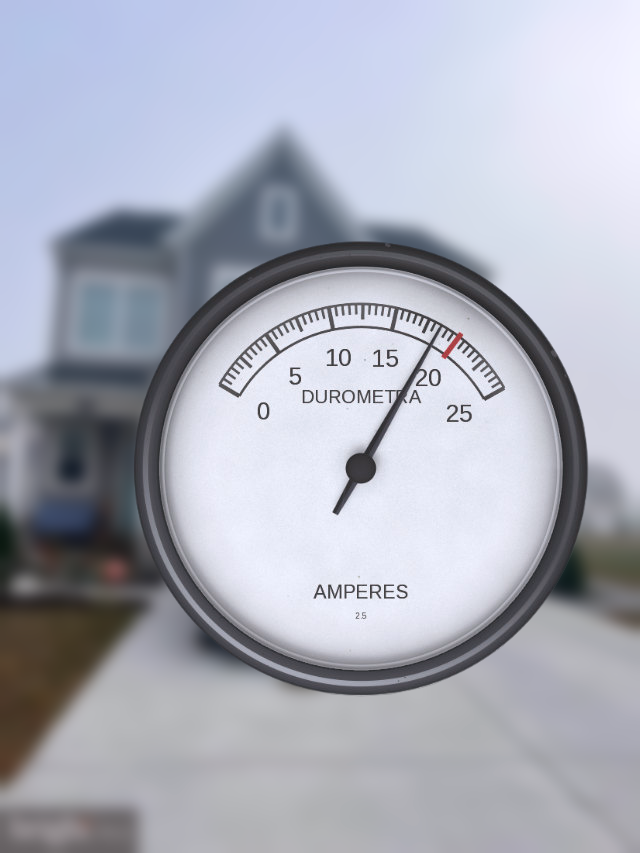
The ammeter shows value=18.5 unit=A
